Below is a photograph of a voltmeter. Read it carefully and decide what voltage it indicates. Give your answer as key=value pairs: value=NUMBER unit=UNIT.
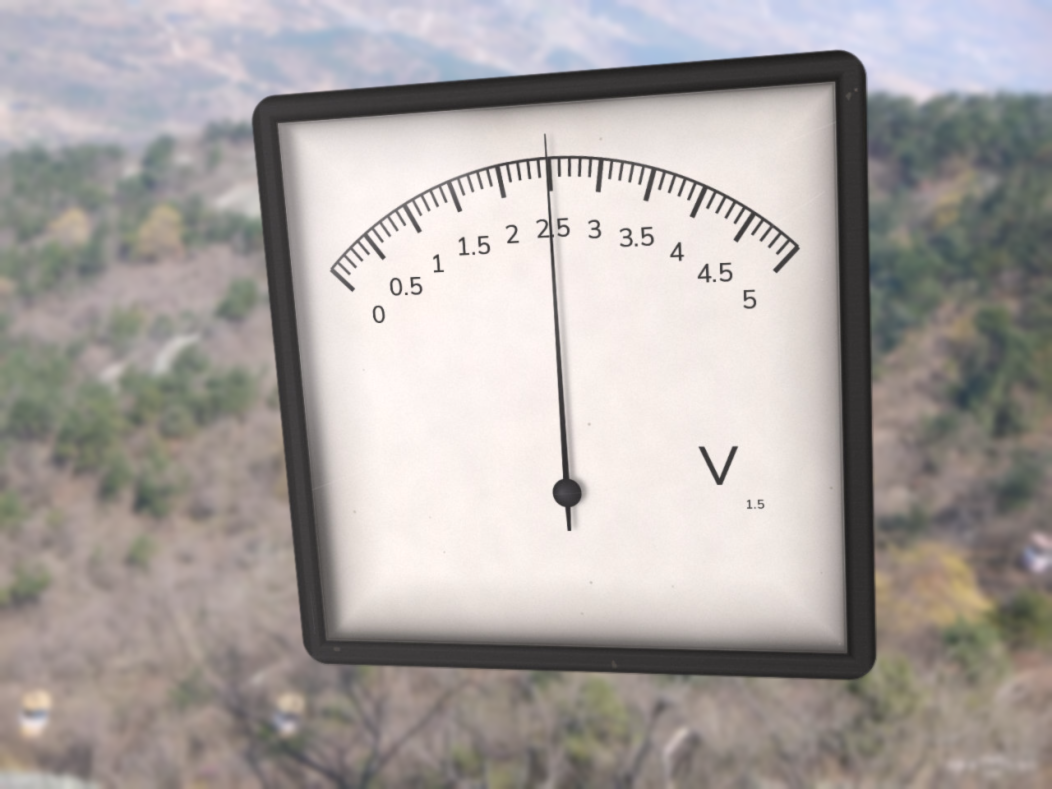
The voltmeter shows value=2.5 unit=V
